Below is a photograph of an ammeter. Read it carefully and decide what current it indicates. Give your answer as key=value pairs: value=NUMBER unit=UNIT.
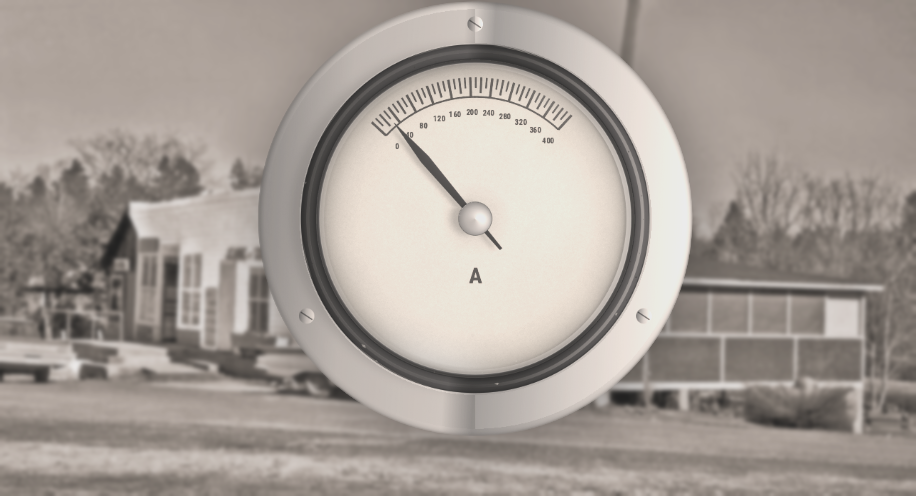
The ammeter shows value=30 unit=A
